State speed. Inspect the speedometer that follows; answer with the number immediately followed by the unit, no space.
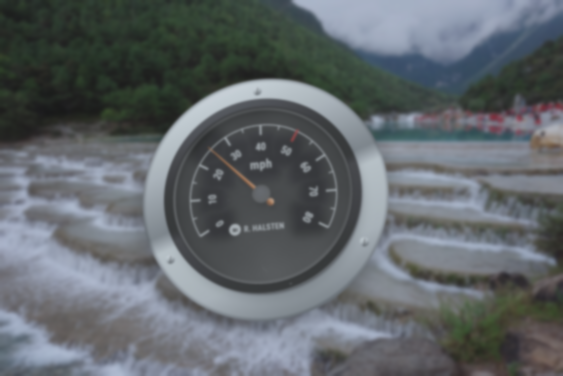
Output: 25mph
